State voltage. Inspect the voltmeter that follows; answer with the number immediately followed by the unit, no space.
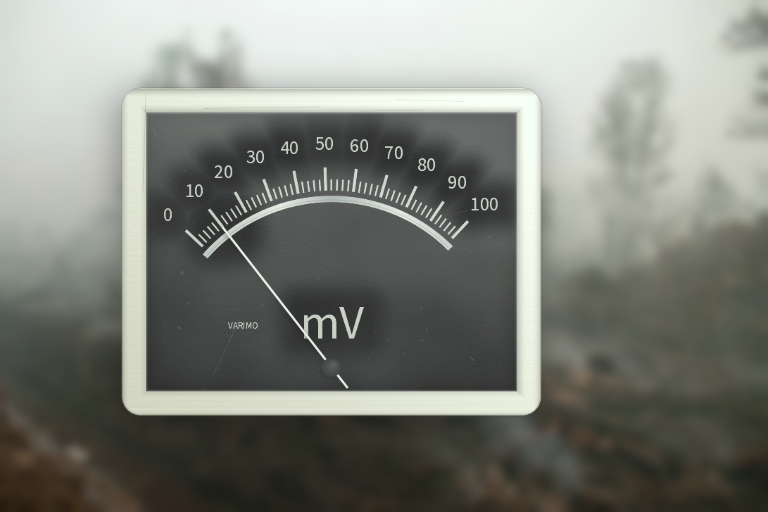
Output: 10mV
